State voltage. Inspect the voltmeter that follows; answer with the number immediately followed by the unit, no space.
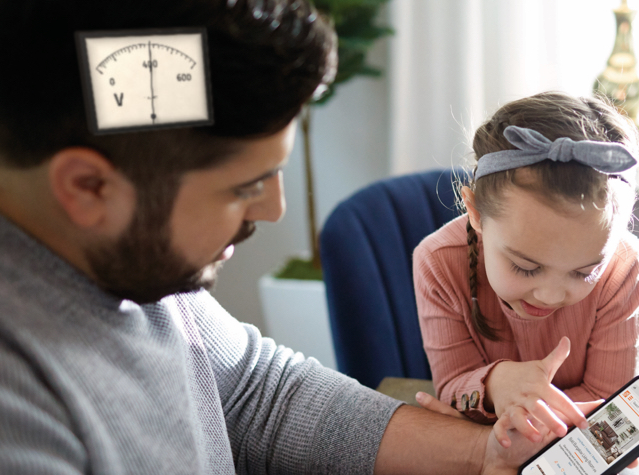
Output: 400V
